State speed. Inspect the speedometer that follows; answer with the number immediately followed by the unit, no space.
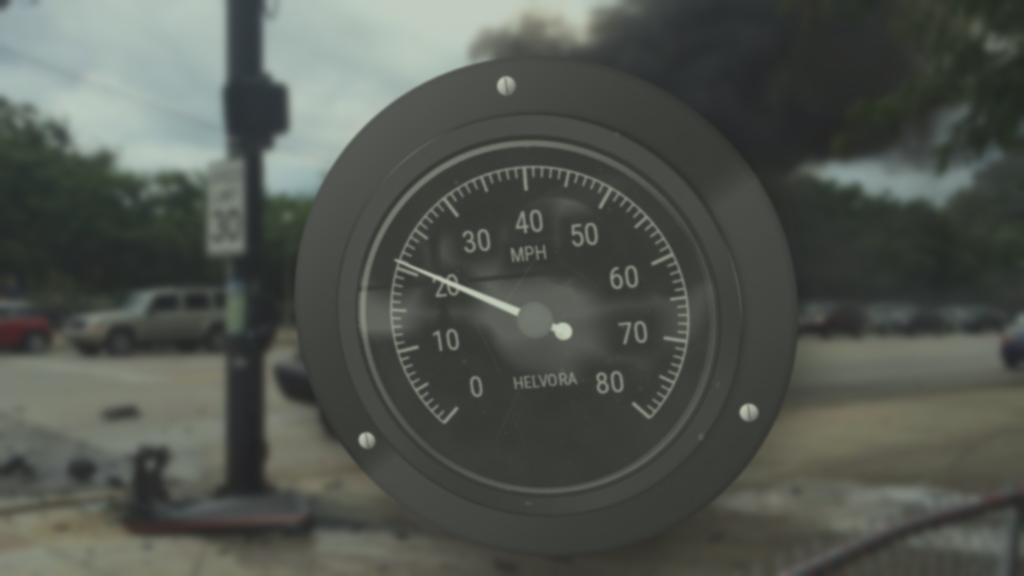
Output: 21mph
